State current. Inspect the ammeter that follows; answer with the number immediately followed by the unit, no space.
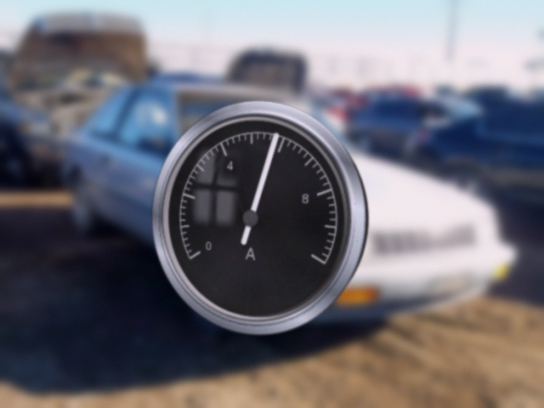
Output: 5.8A
